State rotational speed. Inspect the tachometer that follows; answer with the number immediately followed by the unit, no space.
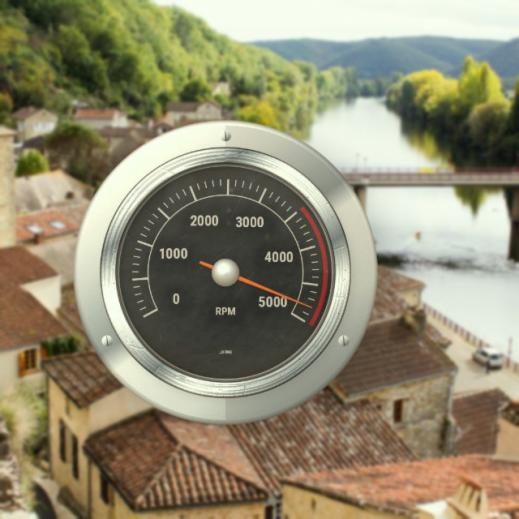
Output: 4800rpm
